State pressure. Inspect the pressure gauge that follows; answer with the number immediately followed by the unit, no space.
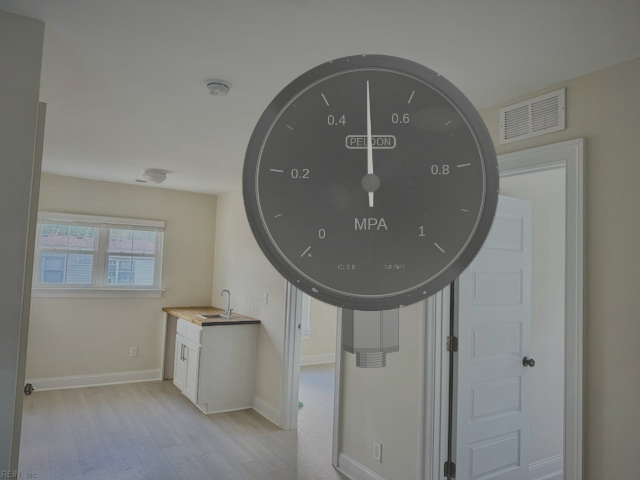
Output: 0.5MPa
